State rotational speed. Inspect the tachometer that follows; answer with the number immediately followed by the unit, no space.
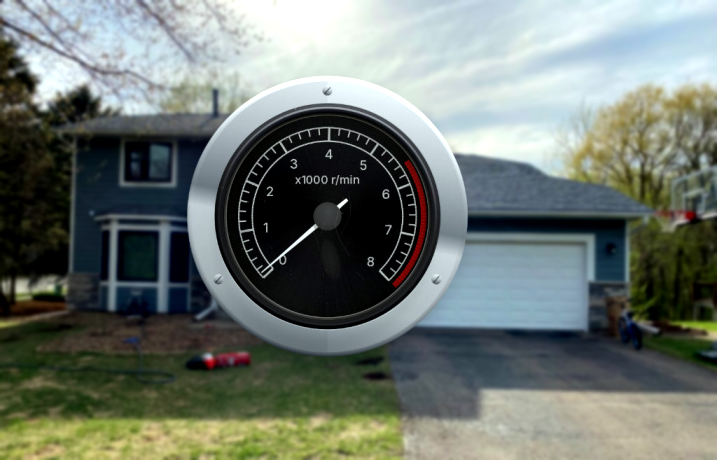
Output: 100rpm
